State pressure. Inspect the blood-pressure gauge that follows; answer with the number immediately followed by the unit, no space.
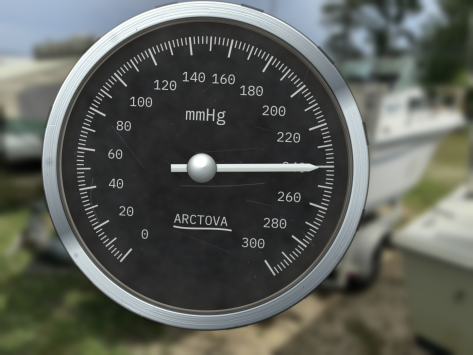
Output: 240mmHg
